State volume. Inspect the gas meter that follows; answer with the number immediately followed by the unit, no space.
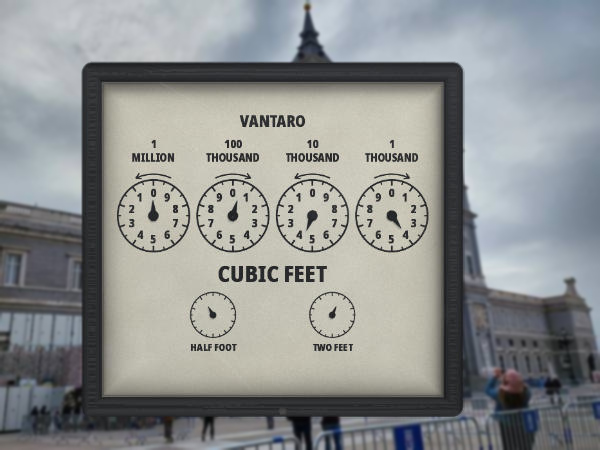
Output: 4400ft³
